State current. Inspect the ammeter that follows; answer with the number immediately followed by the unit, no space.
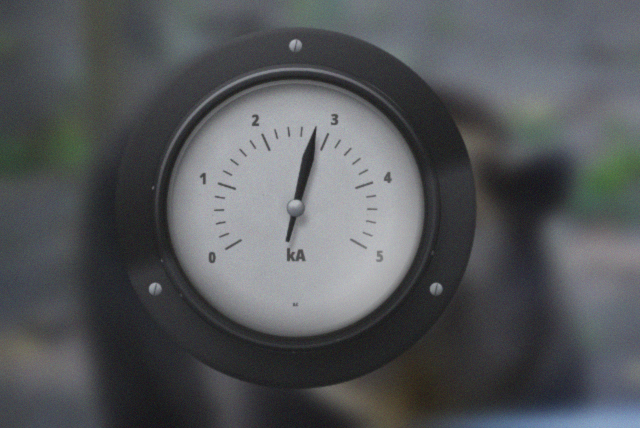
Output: 2.8kA
